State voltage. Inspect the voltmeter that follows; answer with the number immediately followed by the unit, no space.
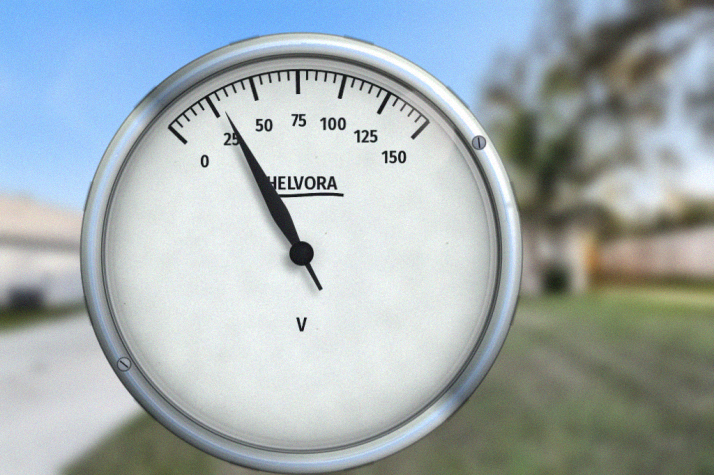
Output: 30V
